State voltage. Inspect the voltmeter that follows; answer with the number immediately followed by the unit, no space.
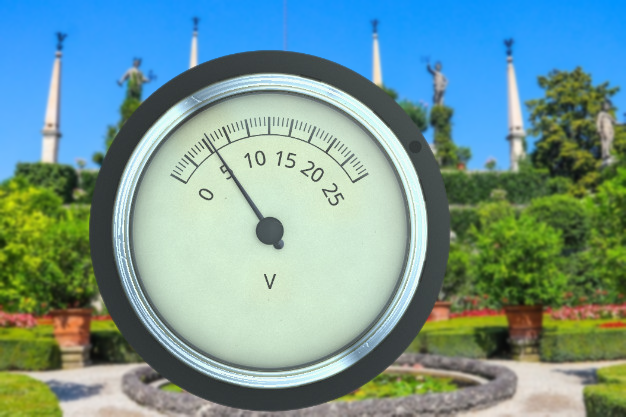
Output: 5.5V
